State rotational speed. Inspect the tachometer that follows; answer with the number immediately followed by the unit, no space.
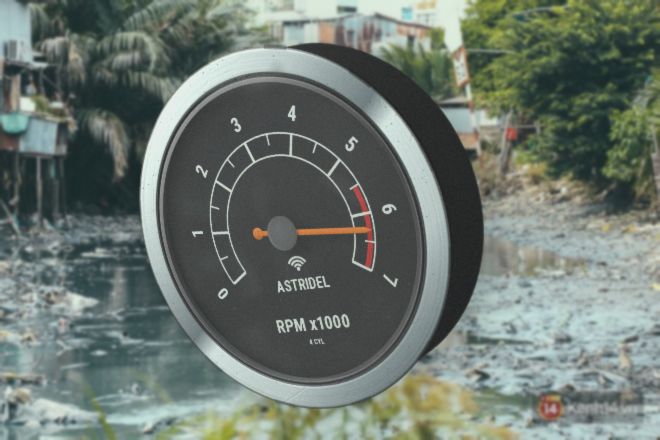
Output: 6250rpm
